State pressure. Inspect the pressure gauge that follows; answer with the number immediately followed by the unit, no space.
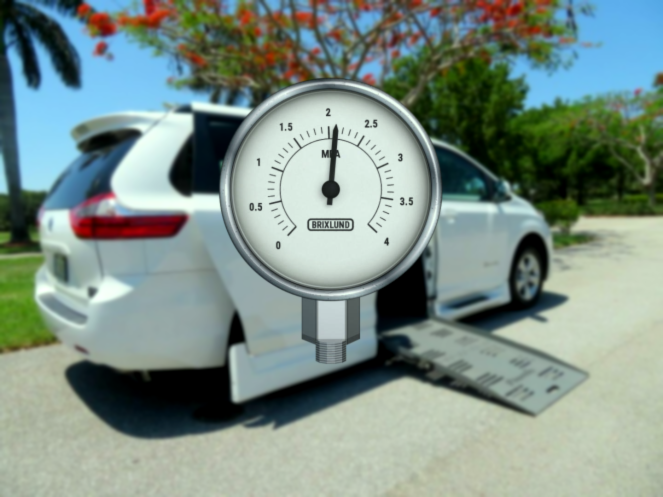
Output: 2.1MPa
